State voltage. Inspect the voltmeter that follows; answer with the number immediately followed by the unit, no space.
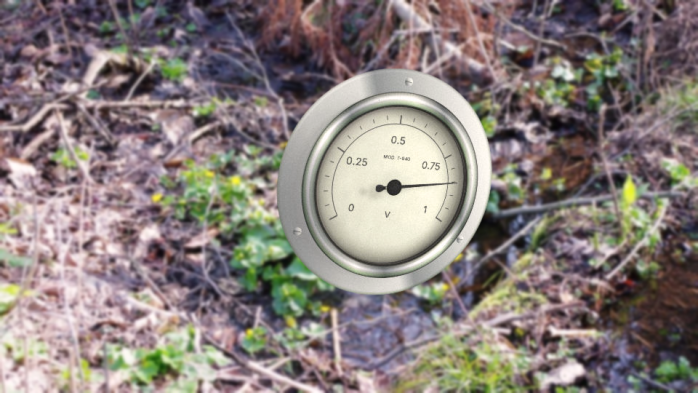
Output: 0.85V
